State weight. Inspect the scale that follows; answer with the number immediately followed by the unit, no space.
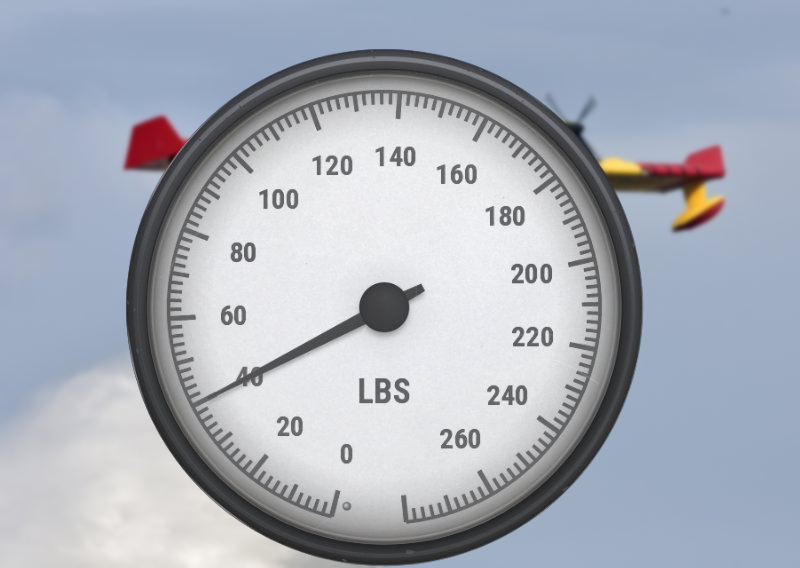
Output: 40lb
